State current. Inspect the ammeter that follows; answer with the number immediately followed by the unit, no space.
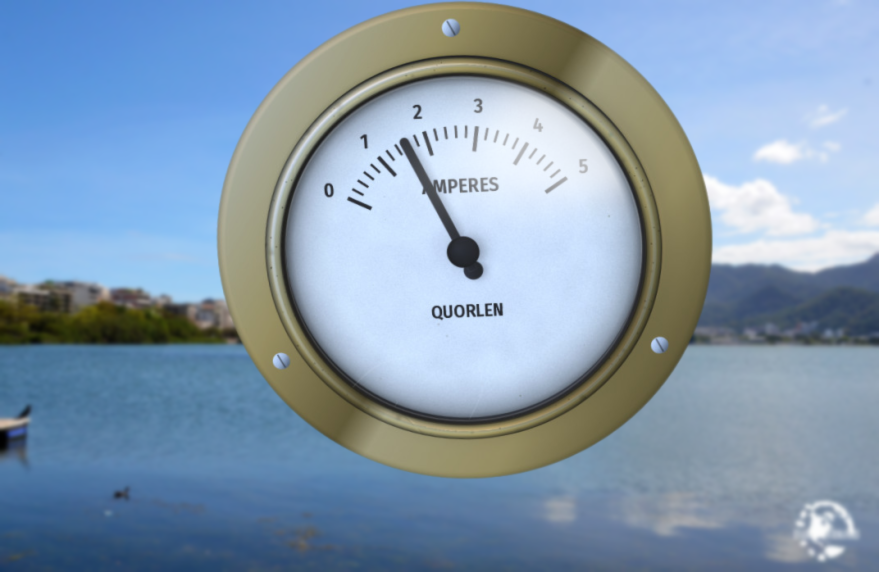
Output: 1.6A
